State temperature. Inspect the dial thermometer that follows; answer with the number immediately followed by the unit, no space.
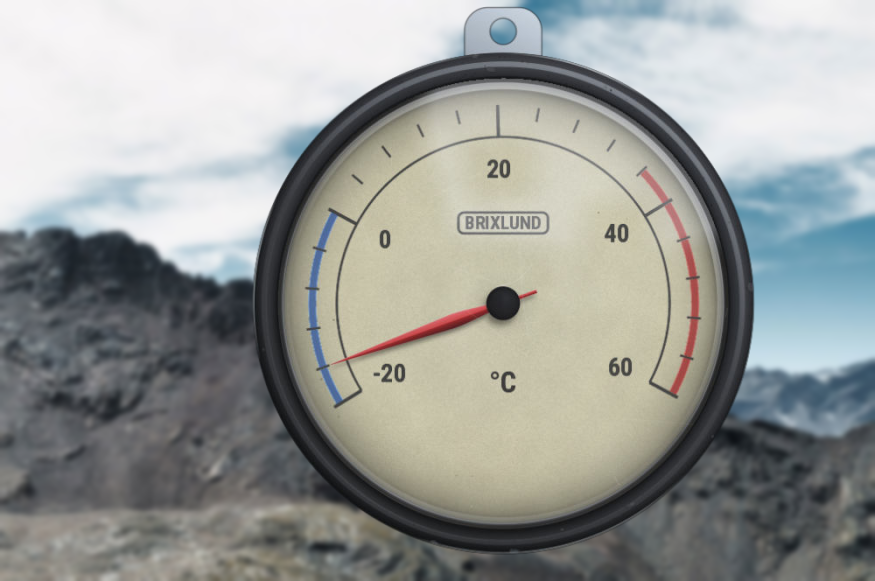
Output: -16°C
